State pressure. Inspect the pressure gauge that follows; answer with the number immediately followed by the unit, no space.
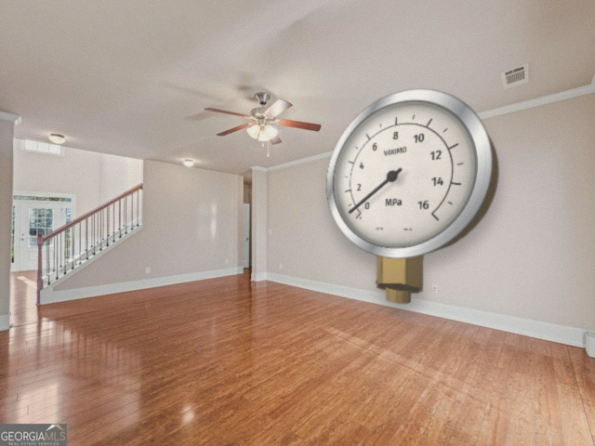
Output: 0.5MPa
